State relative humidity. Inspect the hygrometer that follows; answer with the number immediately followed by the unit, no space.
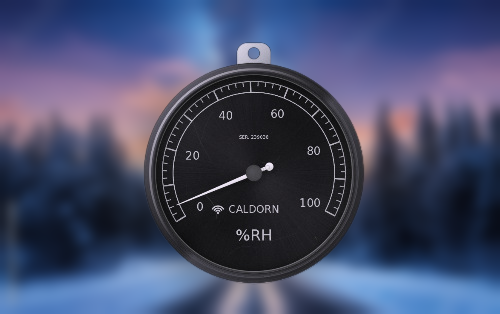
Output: 4%
